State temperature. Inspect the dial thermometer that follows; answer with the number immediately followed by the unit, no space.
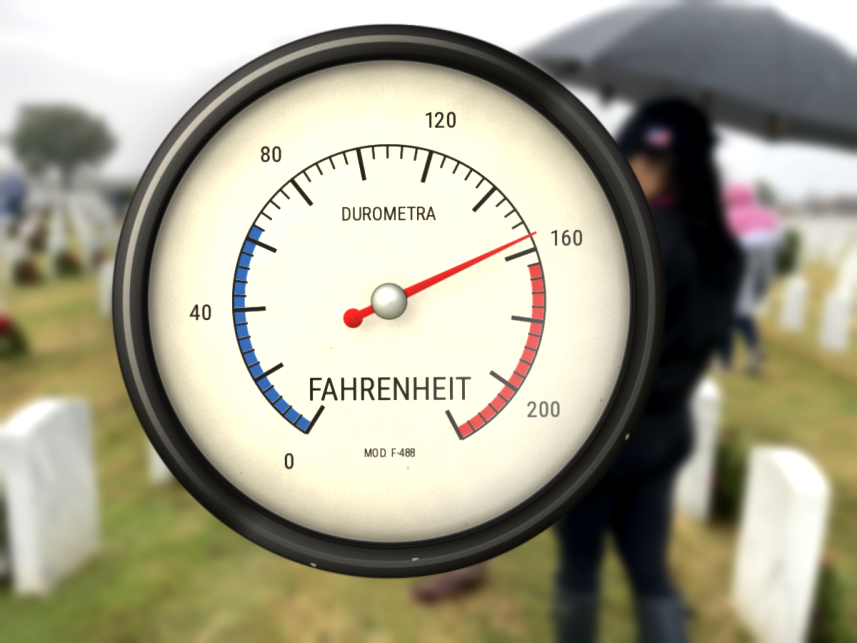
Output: 156°F
